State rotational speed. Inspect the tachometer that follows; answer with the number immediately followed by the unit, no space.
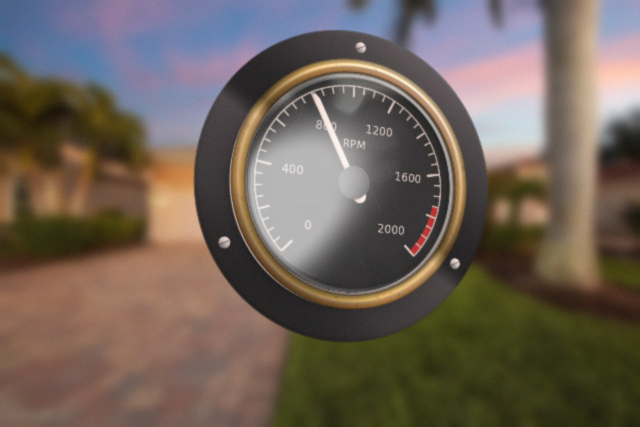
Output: 800rpm
